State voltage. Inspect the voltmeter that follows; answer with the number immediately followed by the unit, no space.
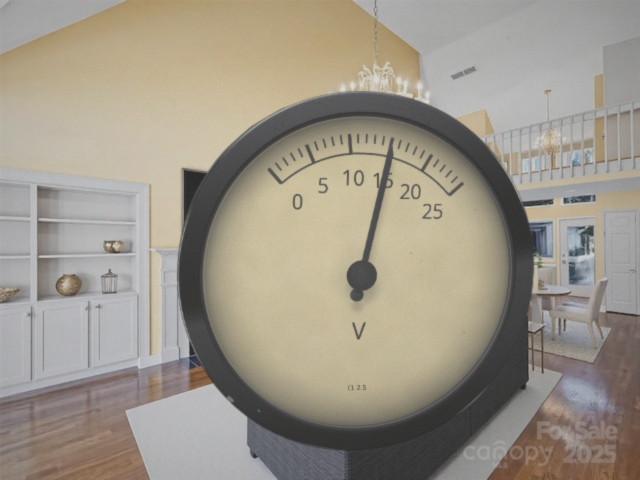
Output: 15V
